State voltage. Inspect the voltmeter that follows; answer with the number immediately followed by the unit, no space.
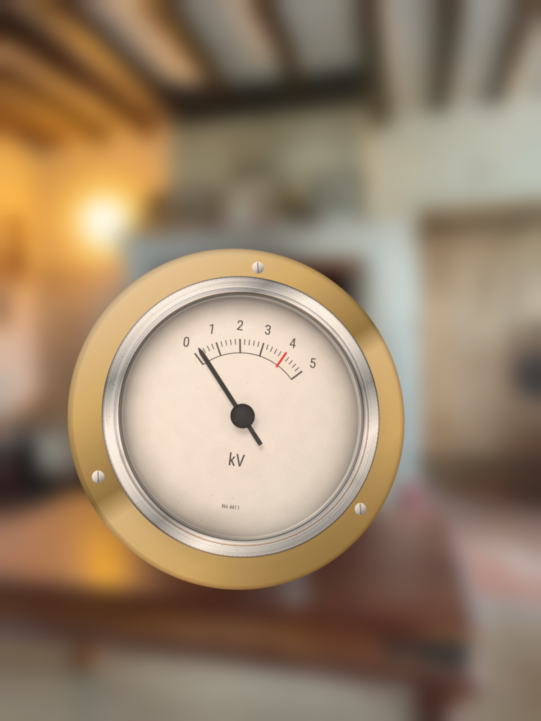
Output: 0.2kV
